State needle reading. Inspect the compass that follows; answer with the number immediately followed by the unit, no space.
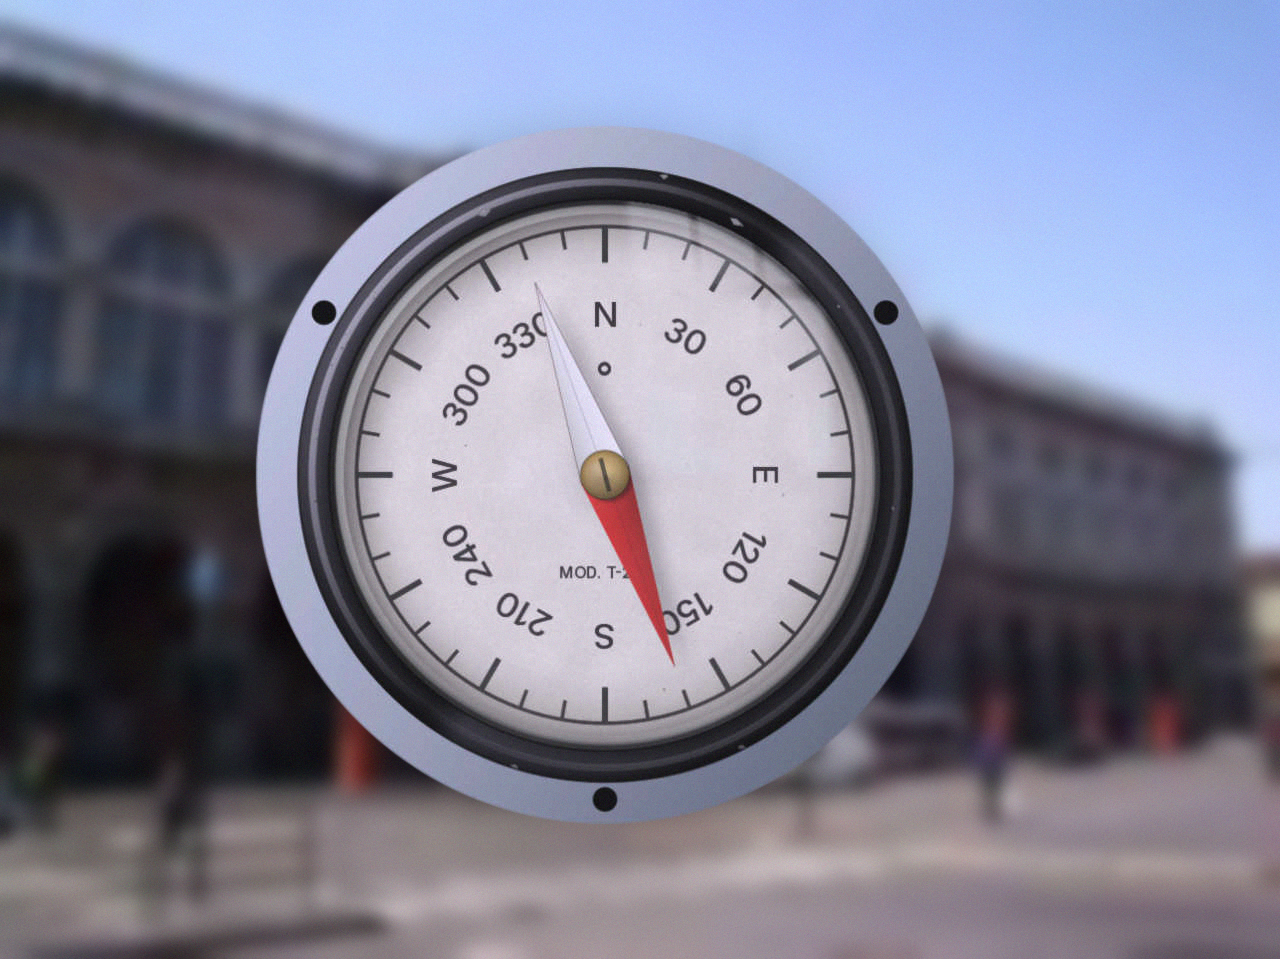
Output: 160°
